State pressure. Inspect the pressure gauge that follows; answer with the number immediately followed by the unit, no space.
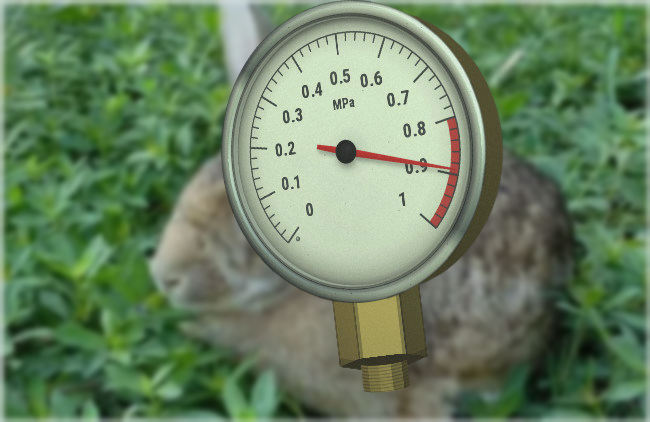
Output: 0.89MPa
